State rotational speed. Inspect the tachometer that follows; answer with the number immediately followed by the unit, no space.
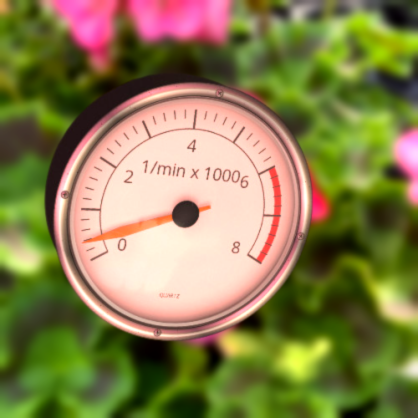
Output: 400rpm
